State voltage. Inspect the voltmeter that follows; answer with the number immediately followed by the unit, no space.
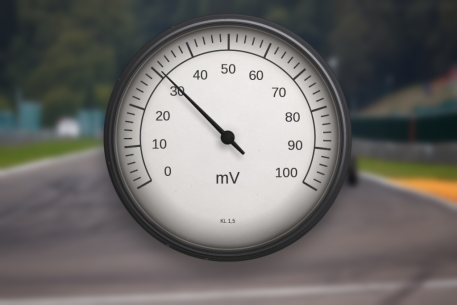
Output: 31mV
